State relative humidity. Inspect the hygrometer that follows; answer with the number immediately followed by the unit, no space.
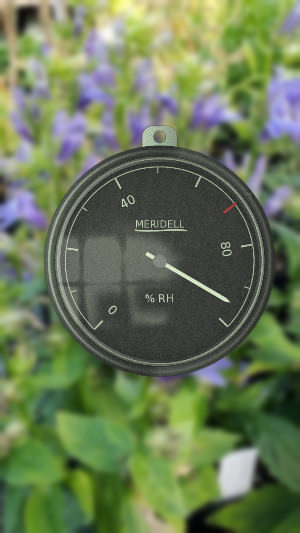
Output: 95%
